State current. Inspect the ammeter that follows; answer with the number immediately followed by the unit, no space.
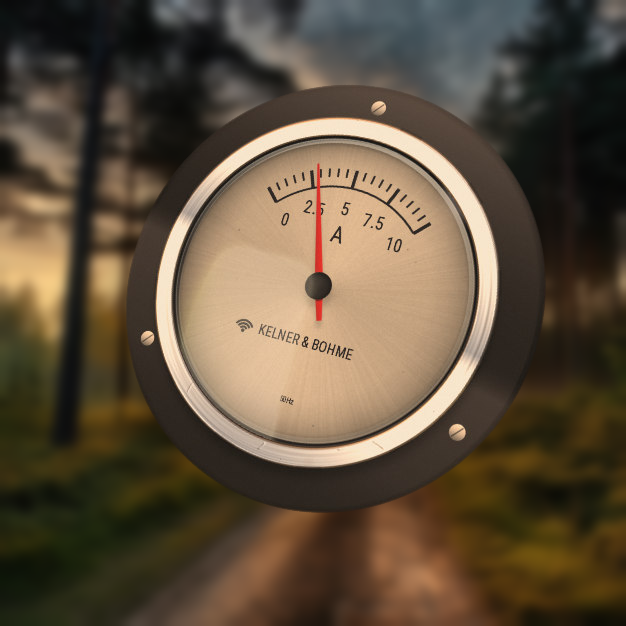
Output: 3A
